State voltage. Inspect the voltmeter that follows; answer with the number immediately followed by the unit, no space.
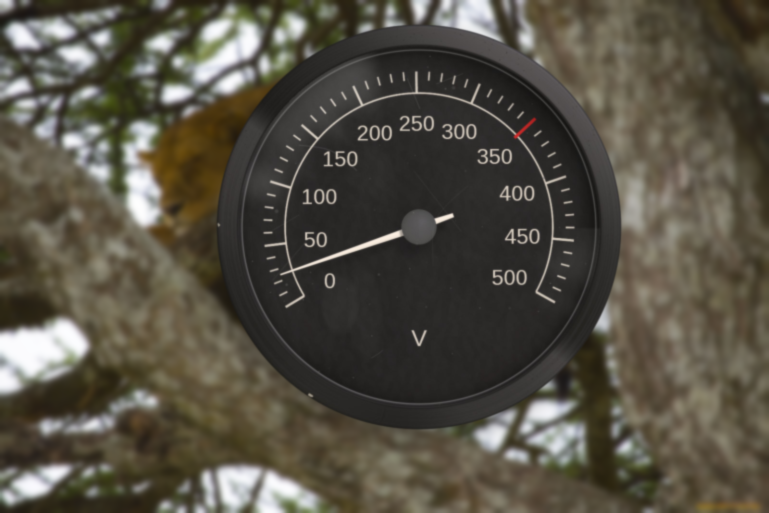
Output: 25V
